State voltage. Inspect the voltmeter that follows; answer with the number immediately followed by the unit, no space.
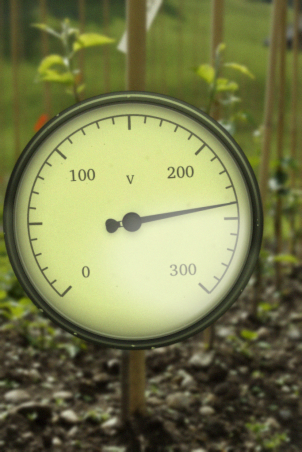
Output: 240V
